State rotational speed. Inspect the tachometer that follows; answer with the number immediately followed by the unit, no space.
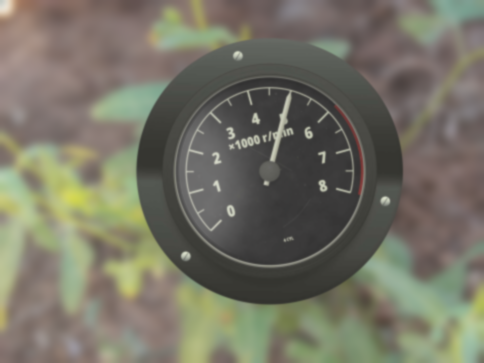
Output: 5000rpm
